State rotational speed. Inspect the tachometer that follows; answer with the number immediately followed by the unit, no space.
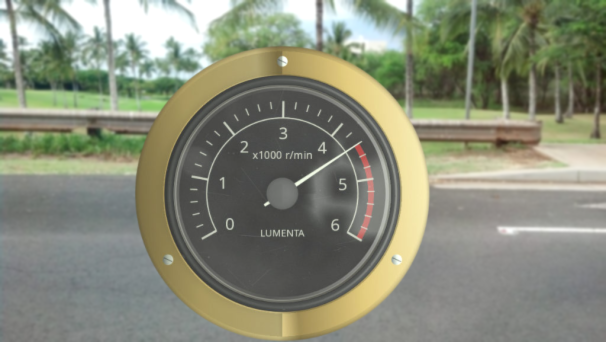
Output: 4400rpm
